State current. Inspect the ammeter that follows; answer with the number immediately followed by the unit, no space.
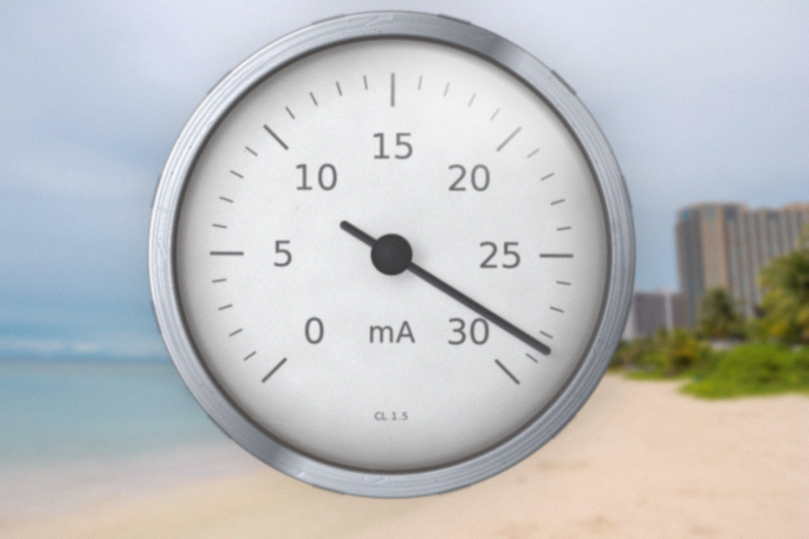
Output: 28.5mA
